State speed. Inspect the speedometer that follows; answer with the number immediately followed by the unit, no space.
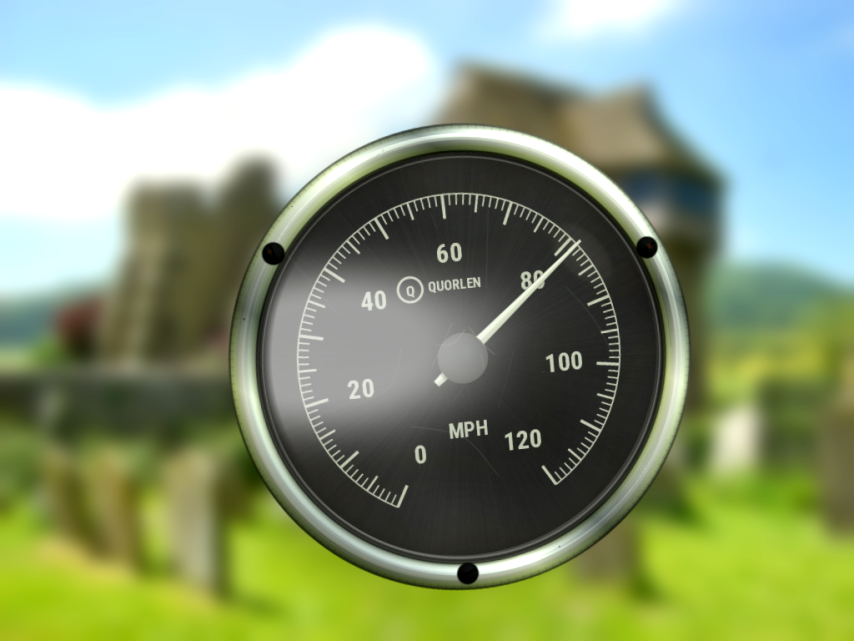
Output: 81mph
